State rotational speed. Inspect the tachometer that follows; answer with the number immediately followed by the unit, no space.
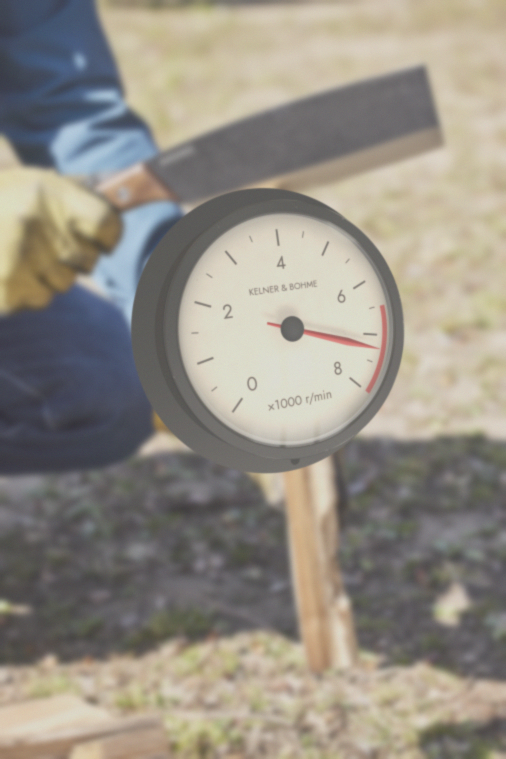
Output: 7250rpm
